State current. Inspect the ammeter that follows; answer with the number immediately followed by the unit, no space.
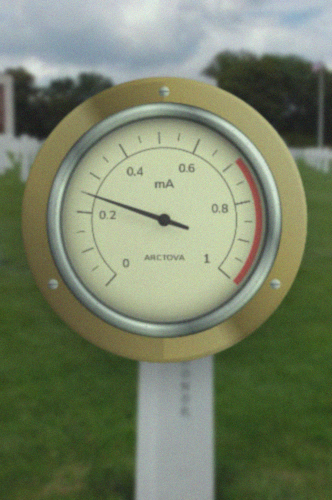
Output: 0.25mA
